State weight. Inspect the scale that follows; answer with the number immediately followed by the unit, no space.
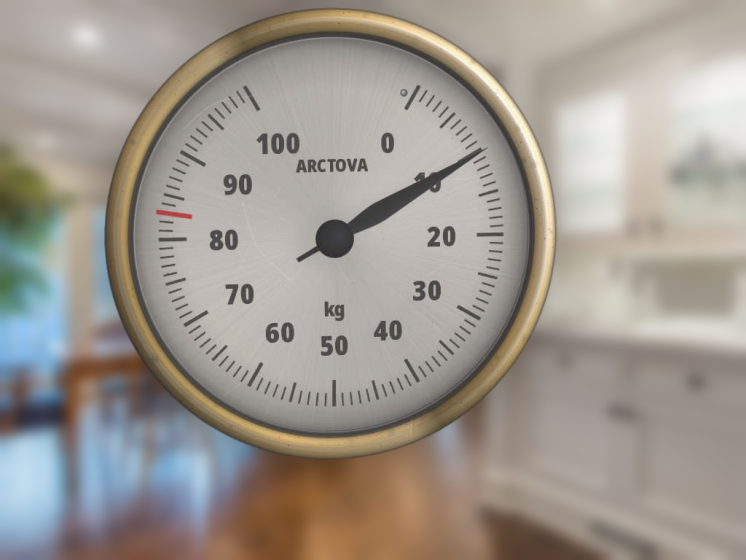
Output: 10kg
